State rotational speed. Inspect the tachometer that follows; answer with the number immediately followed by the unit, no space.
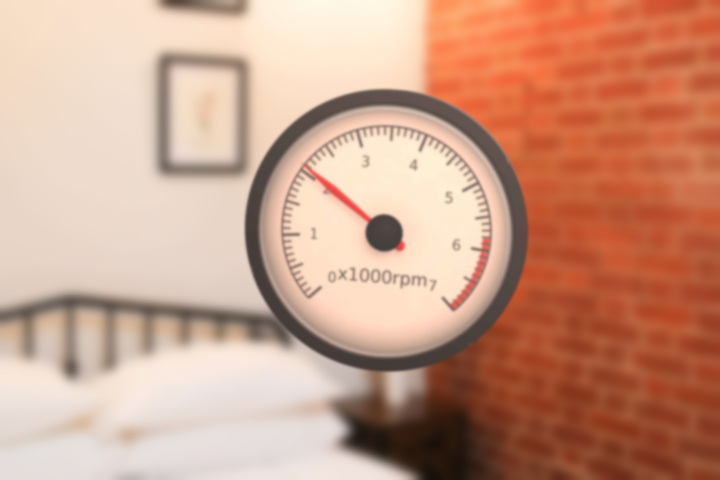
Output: 2100rpm
